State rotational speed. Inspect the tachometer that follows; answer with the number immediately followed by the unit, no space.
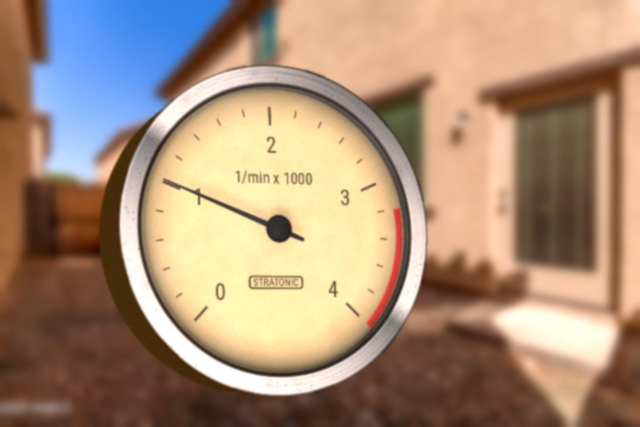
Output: 1000rpm
